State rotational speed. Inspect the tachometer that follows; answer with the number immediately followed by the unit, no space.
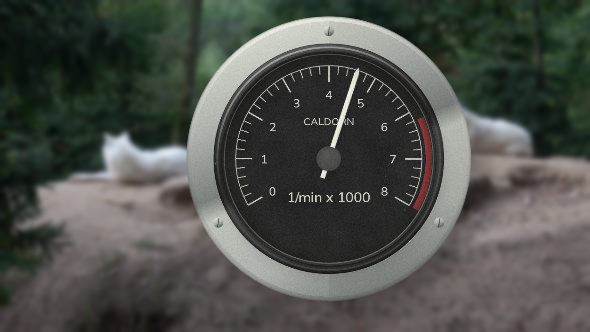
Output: 4600rpm
